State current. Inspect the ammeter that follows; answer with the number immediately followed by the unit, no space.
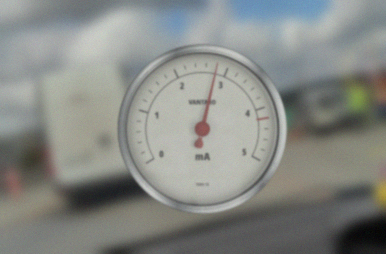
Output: 2.8mA
